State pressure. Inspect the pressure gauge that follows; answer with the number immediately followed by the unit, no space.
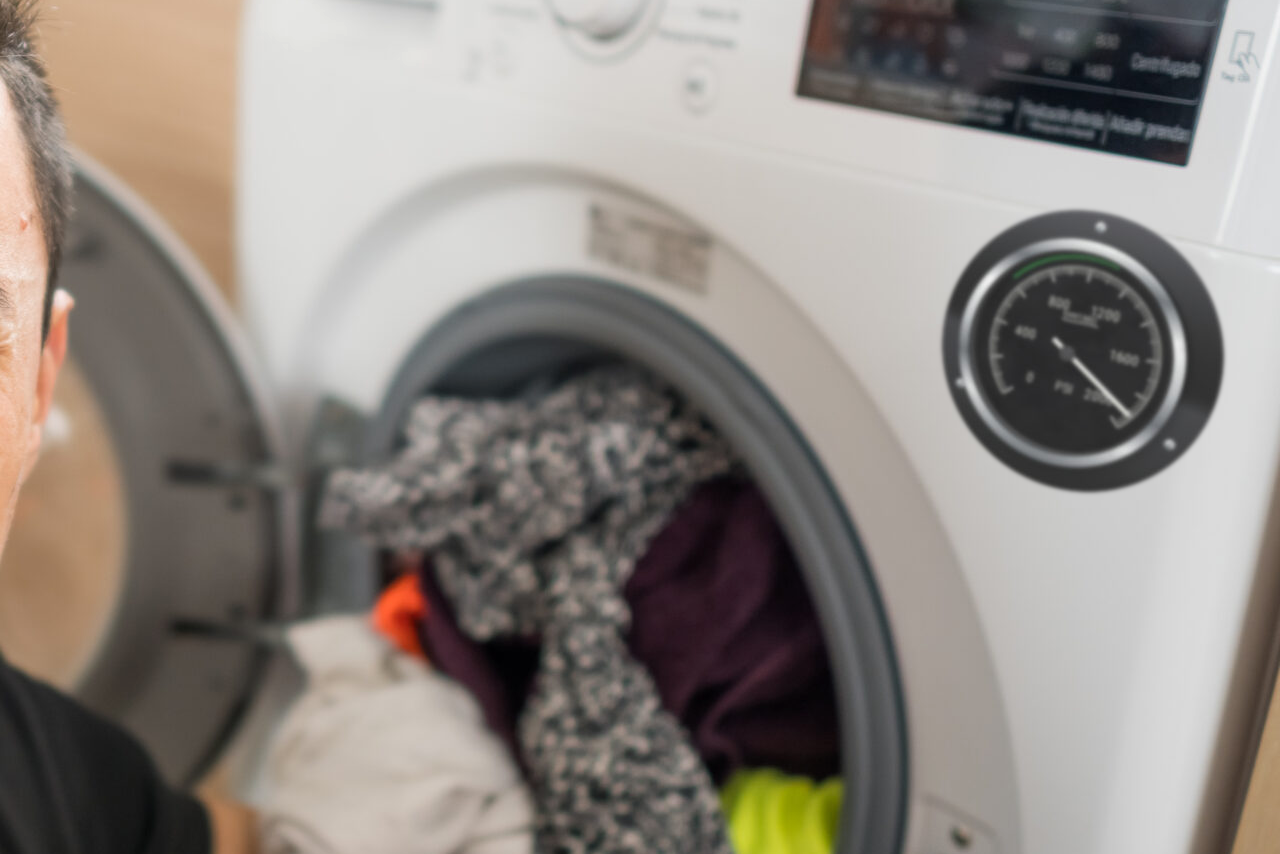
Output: 1900psi
